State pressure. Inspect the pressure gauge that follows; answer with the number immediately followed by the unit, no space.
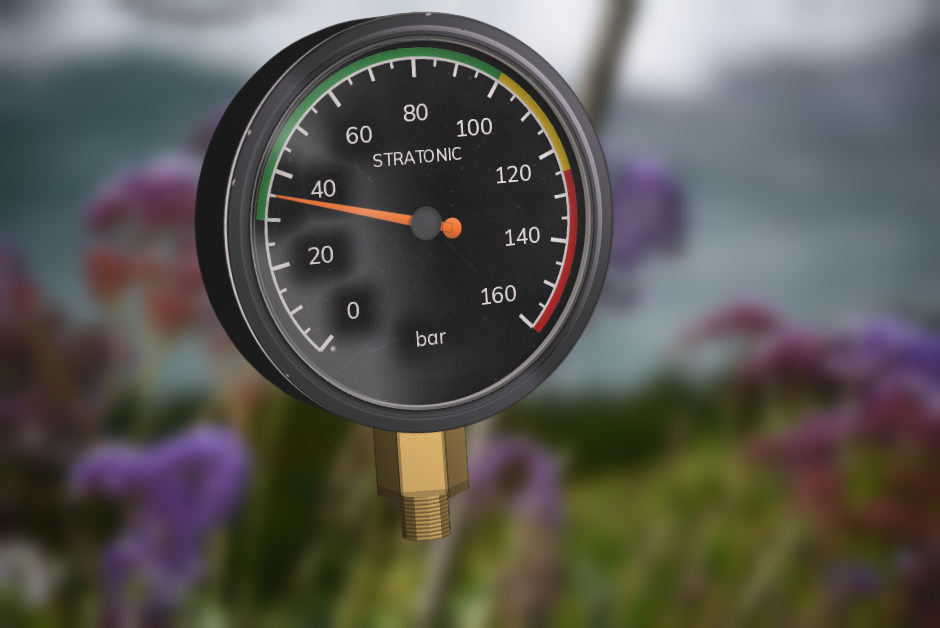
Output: 35bar
